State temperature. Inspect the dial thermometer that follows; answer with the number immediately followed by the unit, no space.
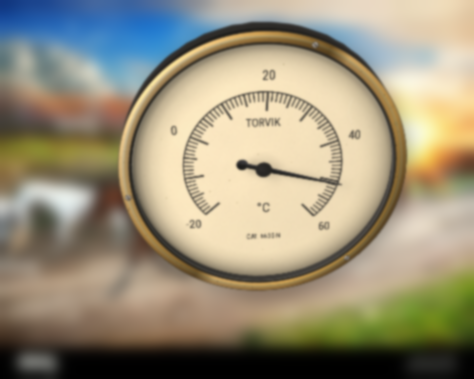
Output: 50°C
